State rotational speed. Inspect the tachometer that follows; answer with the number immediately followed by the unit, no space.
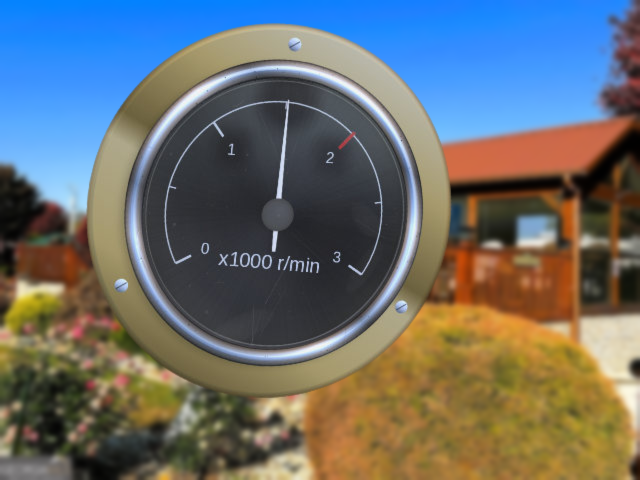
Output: 1500rpm
